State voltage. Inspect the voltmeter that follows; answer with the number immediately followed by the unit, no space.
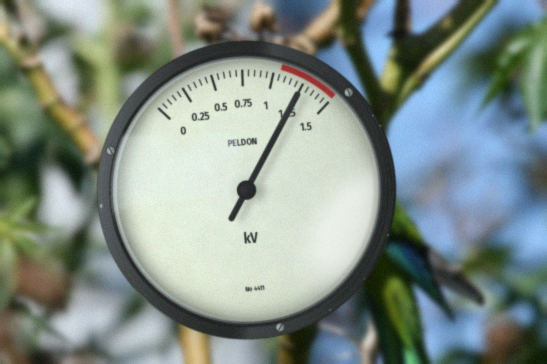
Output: 1.25kV
